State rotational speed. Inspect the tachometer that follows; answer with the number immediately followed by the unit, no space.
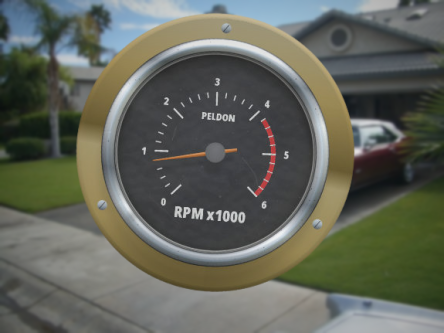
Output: 800rpm
